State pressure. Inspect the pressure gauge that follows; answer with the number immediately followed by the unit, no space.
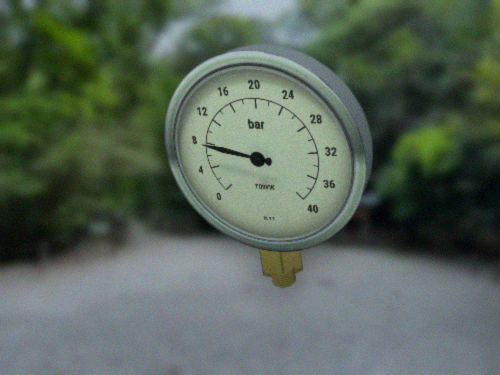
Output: 8bar
